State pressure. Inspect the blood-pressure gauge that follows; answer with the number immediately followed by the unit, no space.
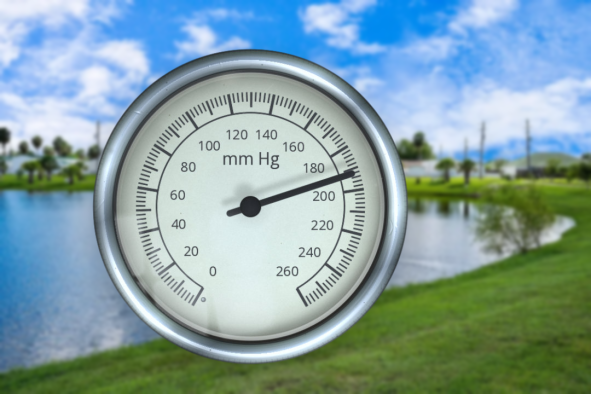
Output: 192mmHg
